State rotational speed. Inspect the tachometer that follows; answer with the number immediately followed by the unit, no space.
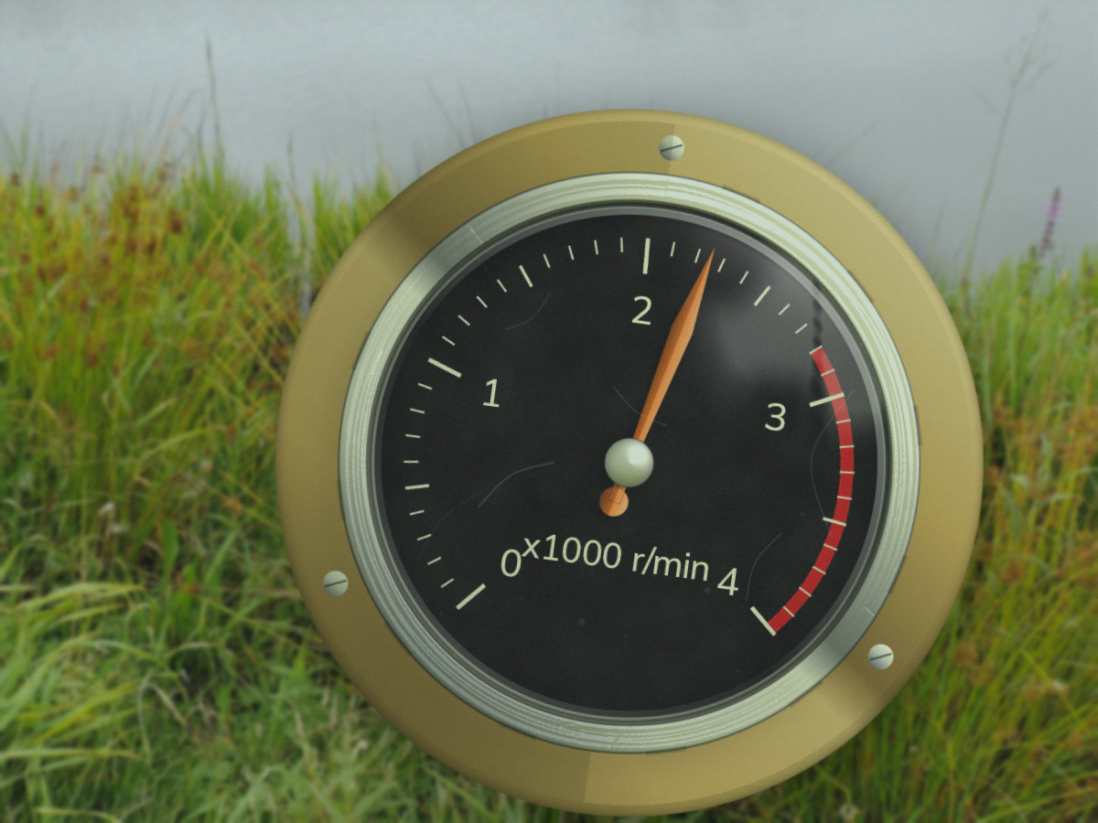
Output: 2250rpm
